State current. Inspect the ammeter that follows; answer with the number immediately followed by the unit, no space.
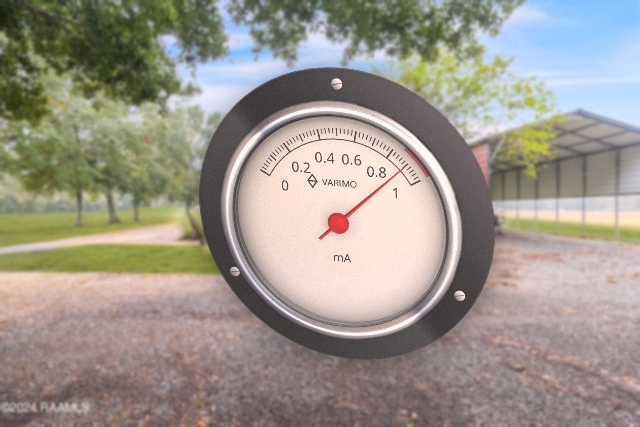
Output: 0.9mA
